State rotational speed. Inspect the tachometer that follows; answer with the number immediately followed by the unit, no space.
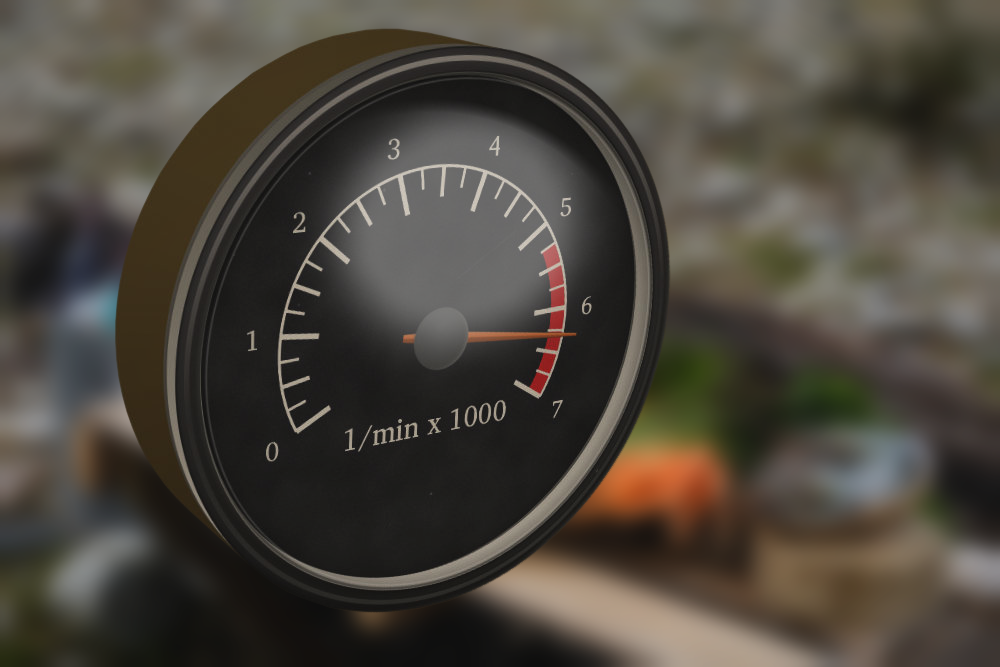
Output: 6250rpm
